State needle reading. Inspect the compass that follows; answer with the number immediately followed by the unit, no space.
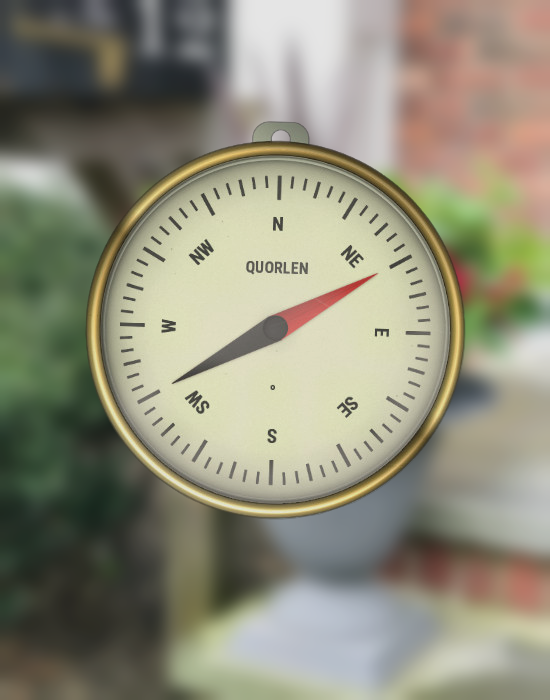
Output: 60°
